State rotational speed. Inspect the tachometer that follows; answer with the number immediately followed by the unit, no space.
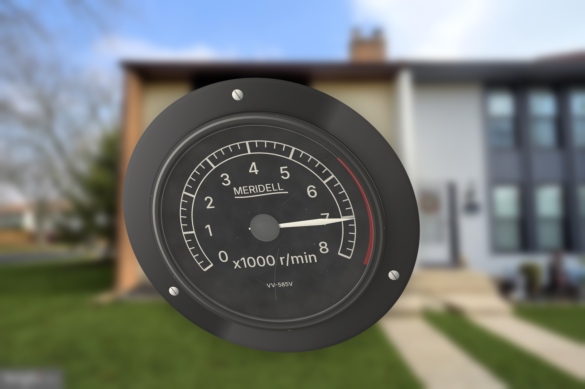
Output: 7000rpm
